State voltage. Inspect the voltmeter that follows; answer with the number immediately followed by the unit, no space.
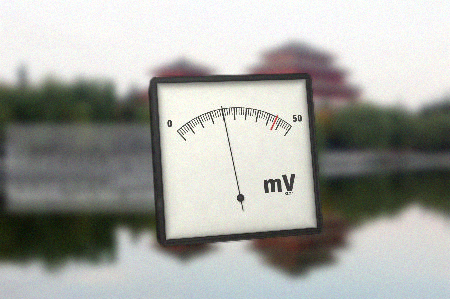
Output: 20mV
